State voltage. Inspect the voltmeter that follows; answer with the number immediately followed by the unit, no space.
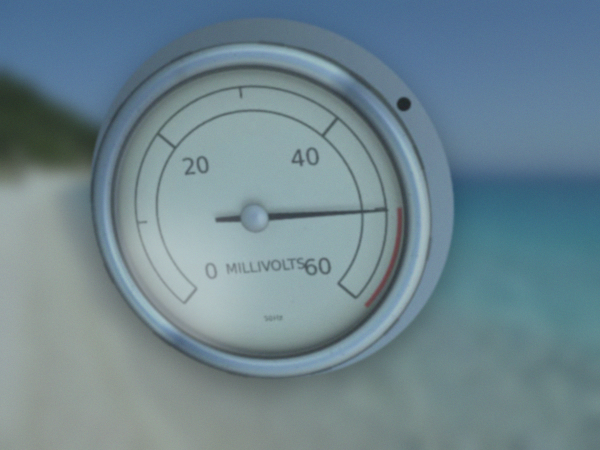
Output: 50mV
